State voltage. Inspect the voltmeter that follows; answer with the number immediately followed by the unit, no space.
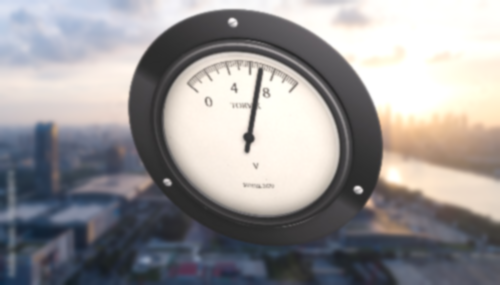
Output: 7V
